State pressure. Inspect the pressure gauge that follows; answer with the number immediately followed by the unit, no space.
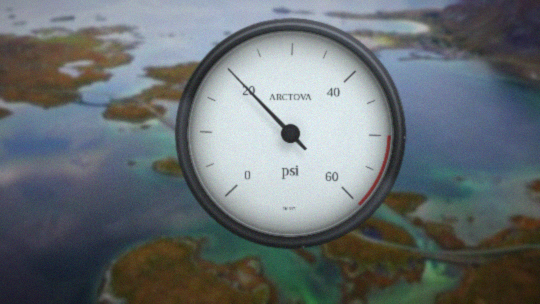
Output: 20psi
